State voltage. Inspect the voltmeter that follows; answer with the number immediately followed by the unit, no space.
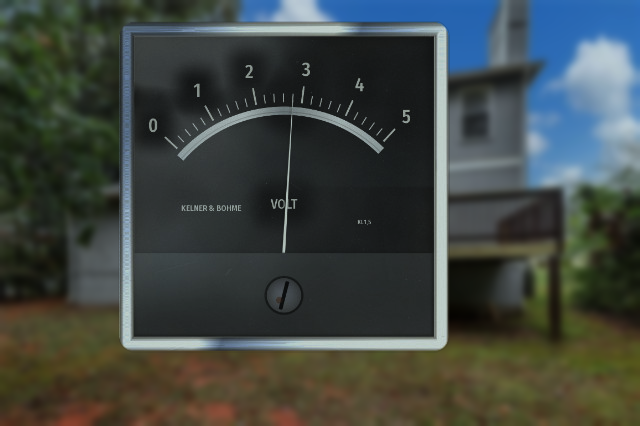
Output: 2.8V
